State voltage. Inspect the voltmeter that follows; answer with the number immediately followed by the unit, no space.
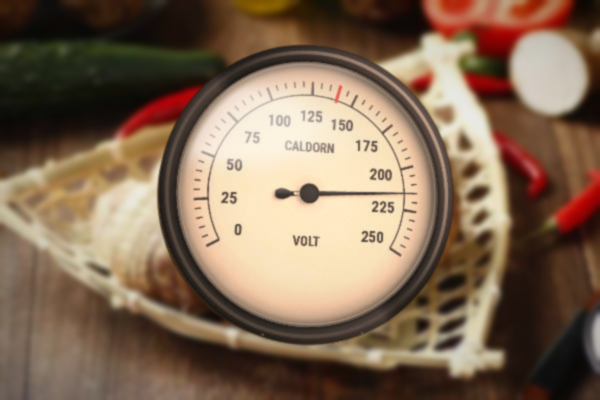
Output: 215V
